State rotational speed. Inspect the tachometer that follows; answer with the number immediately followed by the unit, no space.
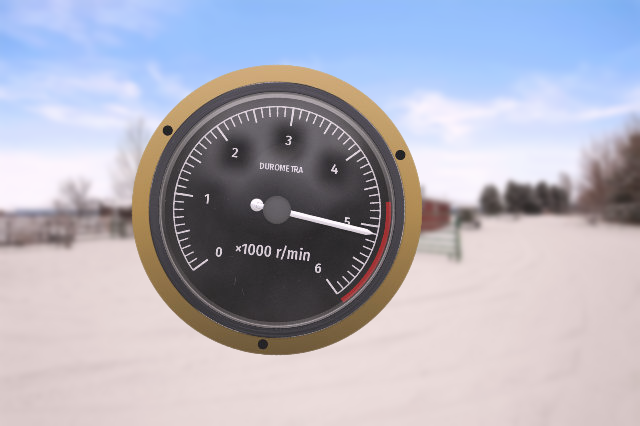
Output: 5100rpm
